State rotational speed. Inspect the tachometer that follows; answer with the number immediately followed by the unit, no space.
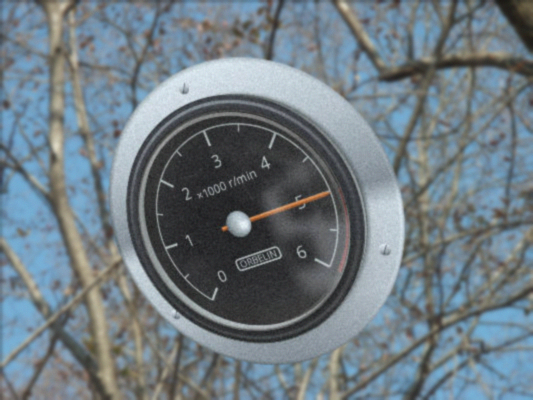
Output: 5000rpm
